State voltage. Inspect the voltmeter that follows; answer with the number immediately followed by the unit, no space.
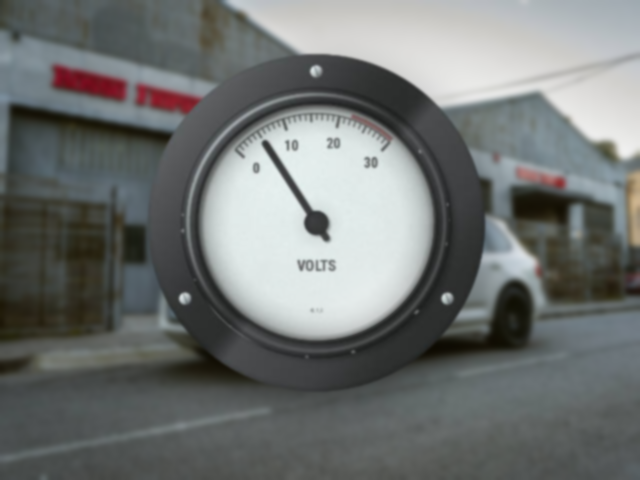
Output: 5V
